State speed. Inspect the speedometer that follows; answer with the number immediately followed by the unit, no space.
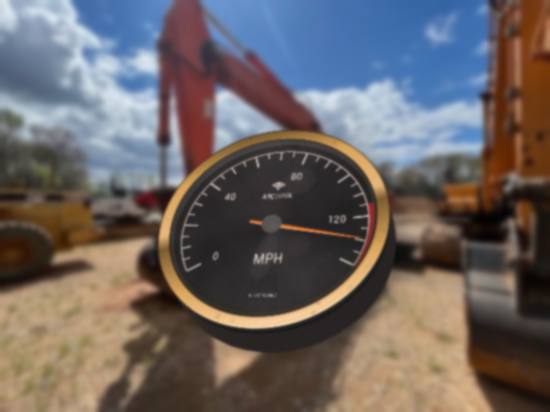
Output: 130mph
